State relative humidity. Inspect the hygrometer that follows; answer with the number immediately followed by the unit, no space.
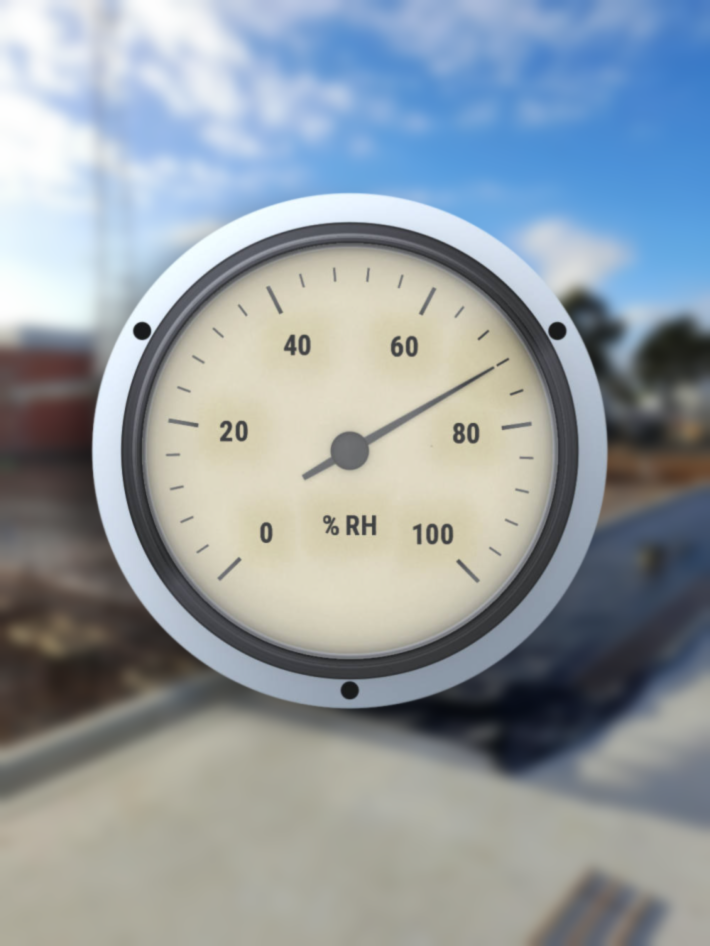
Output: 72%
